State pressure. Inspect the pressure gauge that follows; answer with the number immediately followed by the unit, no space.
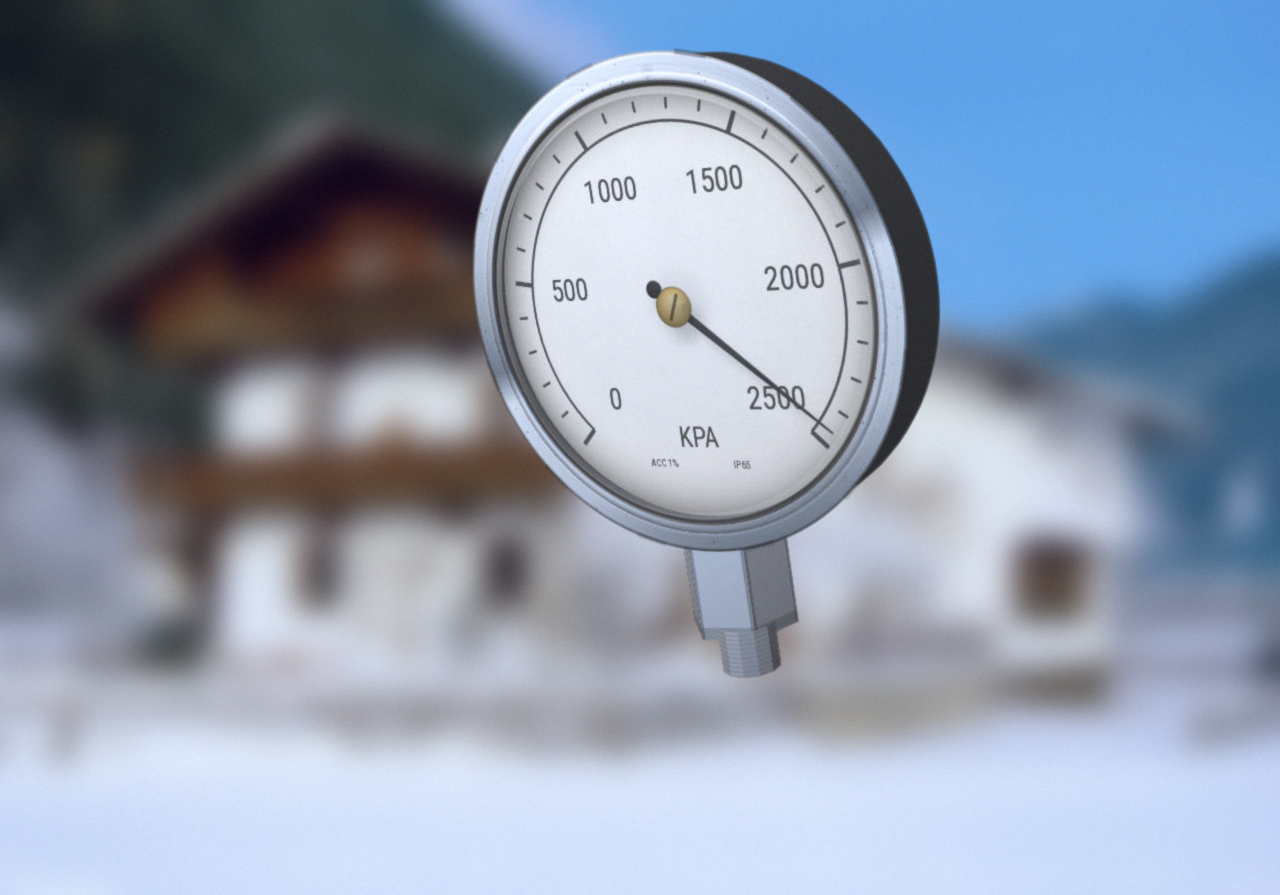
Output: 2450kPa
